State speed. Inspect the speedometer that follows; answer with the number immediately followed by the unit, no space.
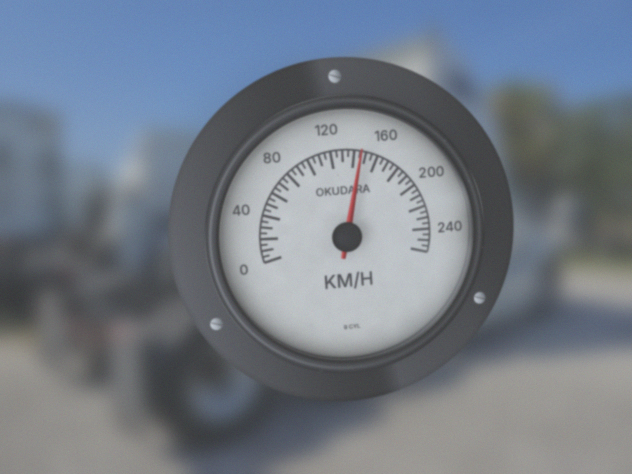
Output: 145km/h
